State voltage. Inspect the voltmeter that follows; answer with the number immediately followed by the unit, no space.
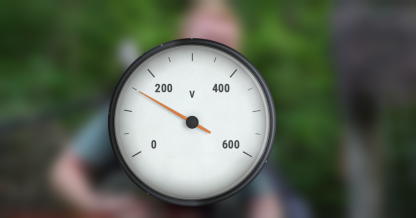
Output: 150V
